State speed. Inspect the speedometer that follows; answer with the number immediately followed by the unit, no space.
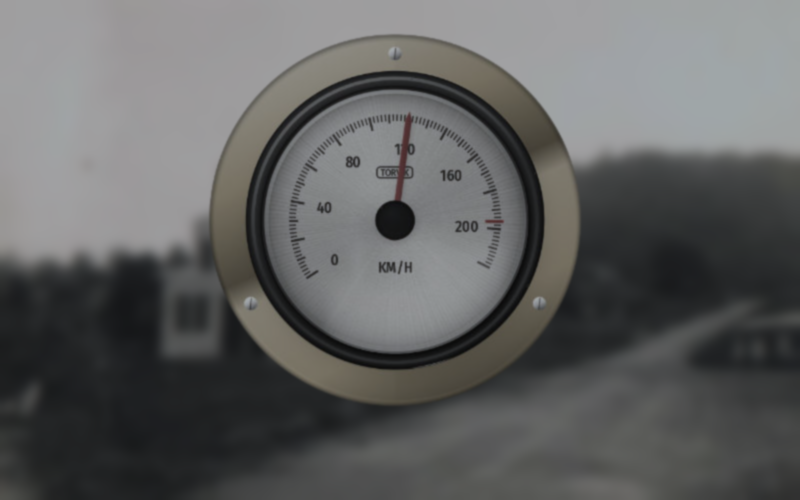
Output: 120km/h
